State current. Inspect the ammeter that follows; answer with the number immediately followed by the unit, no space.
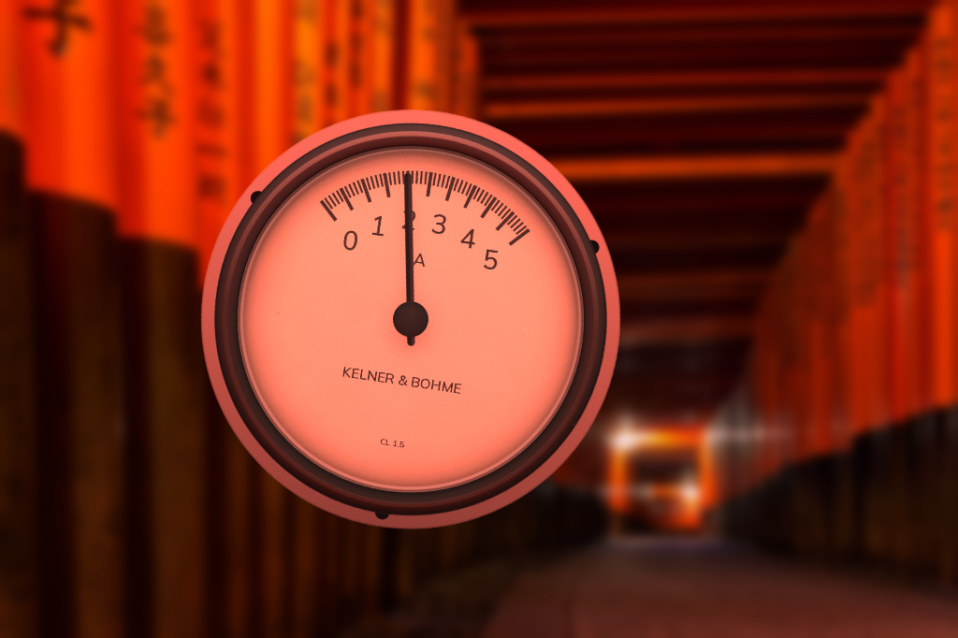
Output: 2A
